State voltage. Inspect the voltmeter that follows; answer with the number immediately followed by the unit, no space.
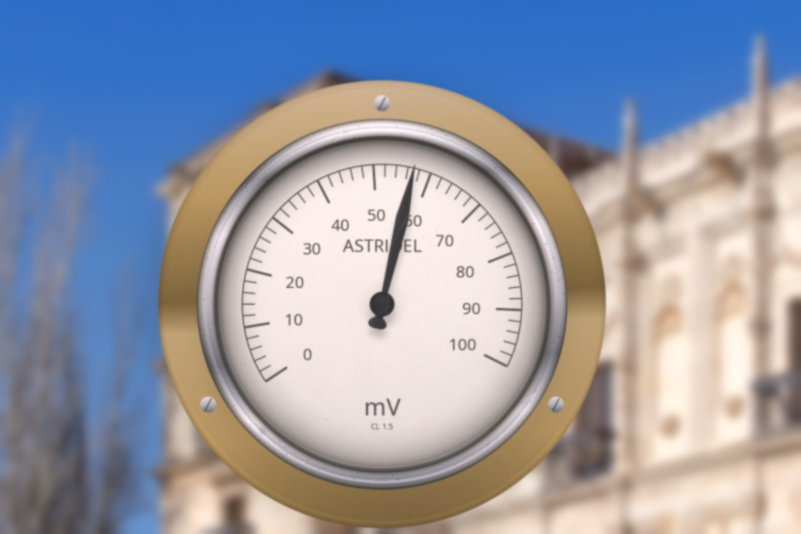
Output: 57mV
